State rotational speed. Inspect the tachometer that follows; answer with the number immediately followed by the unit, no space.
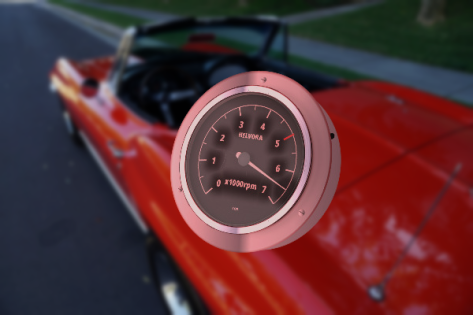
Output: 6500rpm
